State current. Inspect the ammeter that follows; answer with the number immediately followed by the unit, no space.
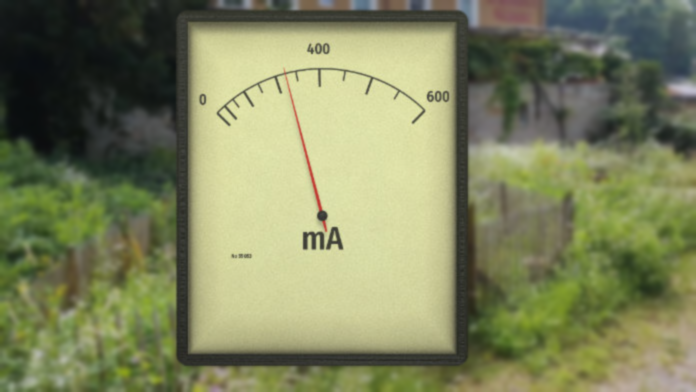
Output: 325mA
